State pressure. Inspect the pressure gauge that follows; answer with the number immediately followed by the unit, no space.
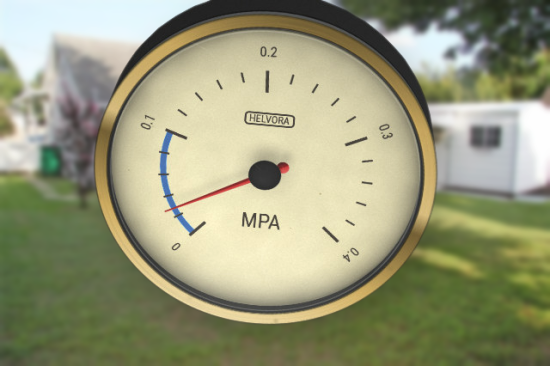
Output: 0.03MPa
